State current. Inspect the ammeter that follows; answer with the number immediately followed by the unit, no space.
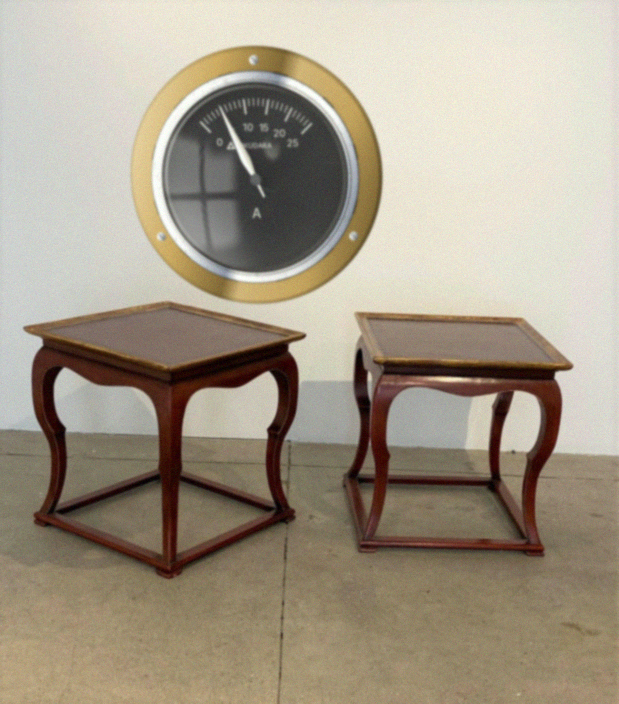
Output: 5A
